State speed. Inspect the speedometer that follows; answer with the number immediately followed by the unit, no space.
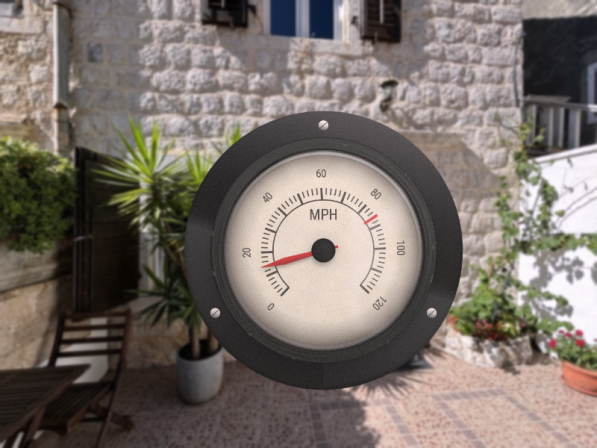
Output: 14mph
